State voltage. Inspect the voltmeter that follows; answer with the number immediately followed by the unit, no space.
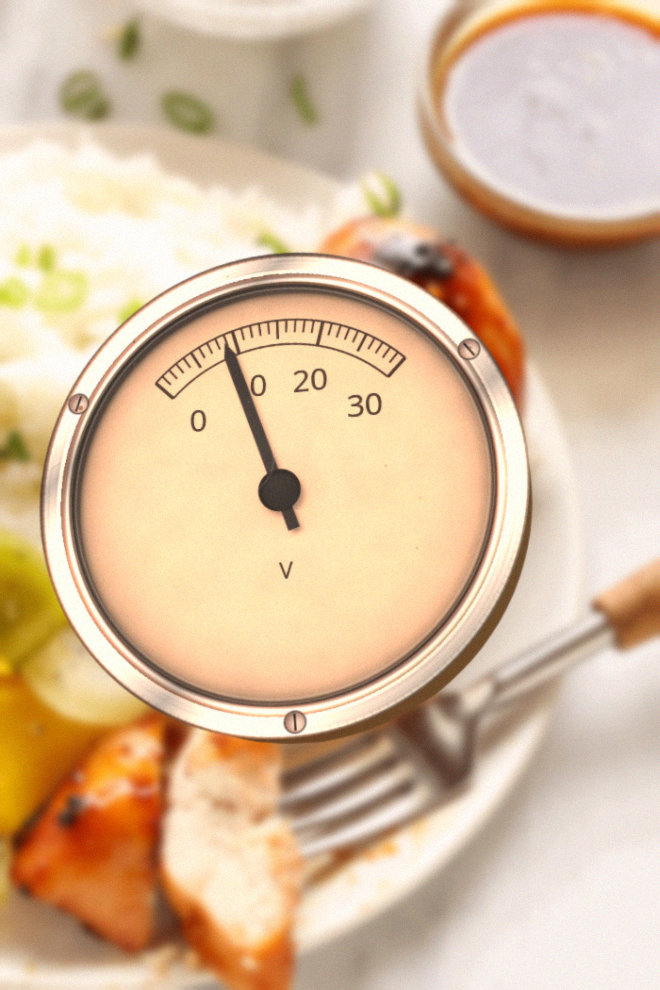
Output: 9V
